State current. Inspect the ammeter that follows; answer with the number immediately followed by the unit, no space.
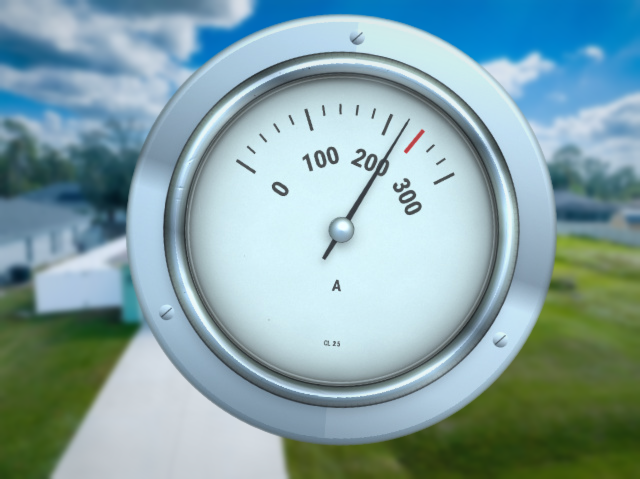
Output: 220A
